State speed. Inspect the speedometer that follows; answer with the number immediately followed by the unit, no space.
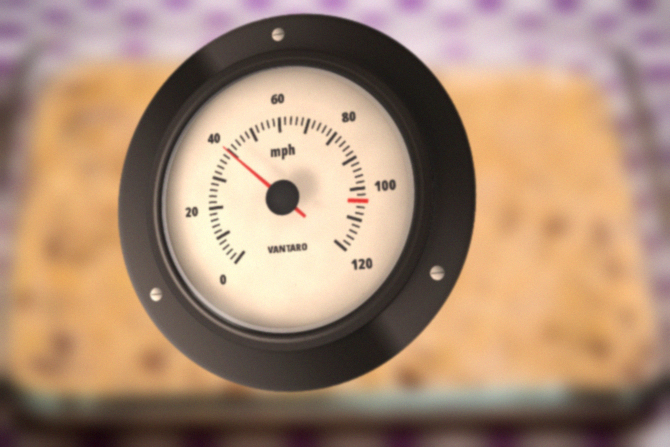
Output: 40mph
